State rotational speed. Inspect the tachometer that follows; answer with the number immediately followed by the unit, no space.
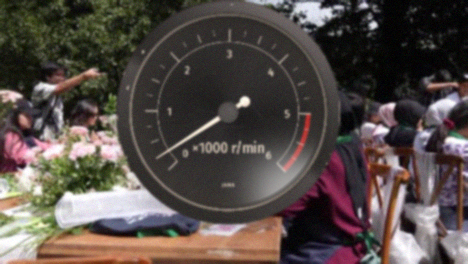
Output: 250rpm
